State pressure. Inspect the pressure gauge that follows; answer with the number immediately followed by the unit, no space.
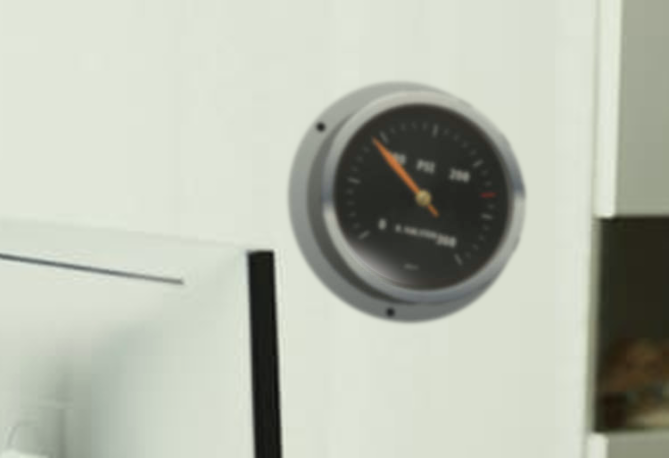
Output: 90psi
